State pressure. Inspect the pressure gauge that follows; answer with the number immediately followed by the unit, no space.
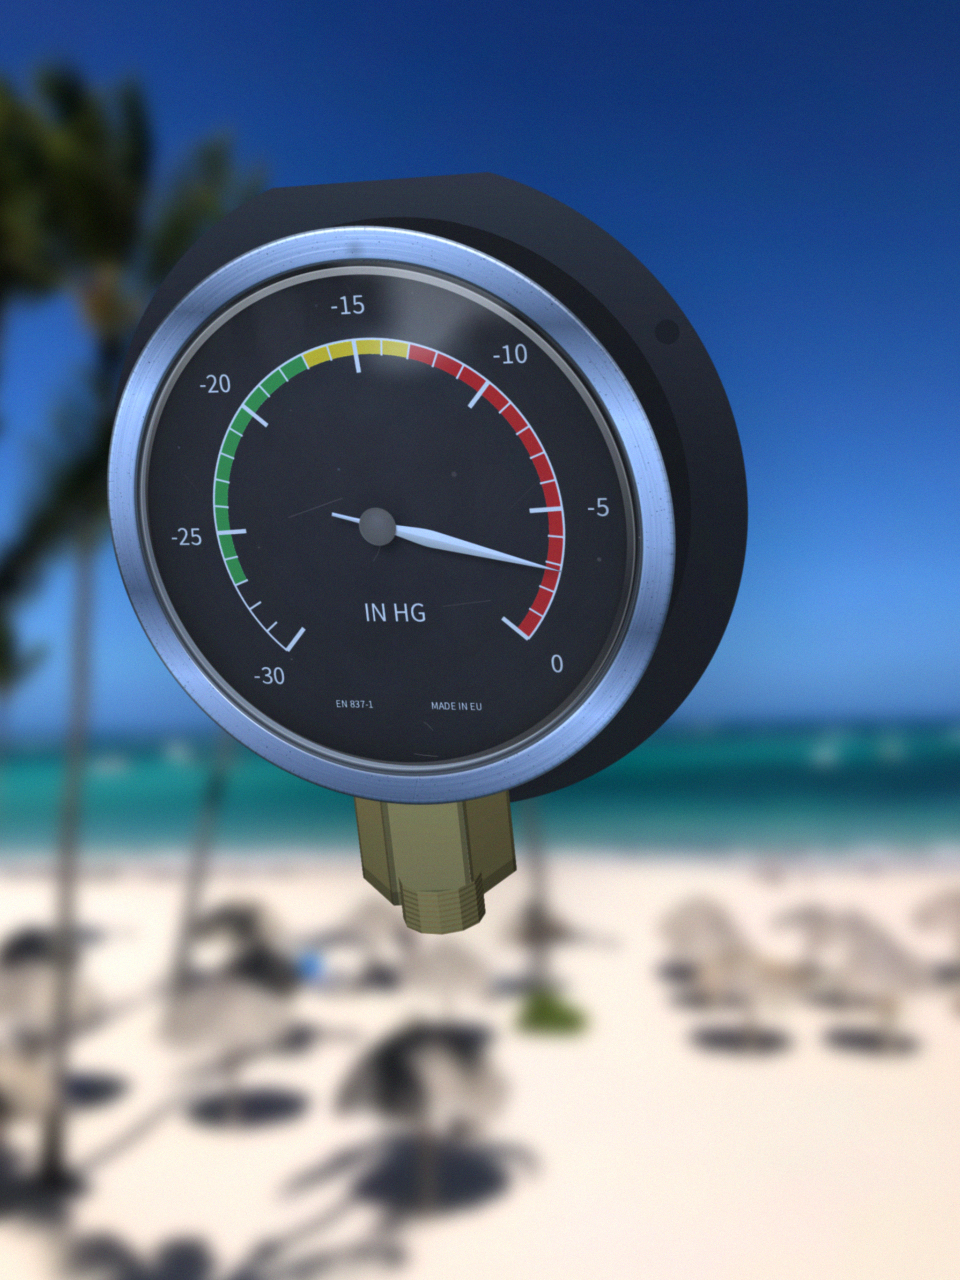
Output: -3inHg
